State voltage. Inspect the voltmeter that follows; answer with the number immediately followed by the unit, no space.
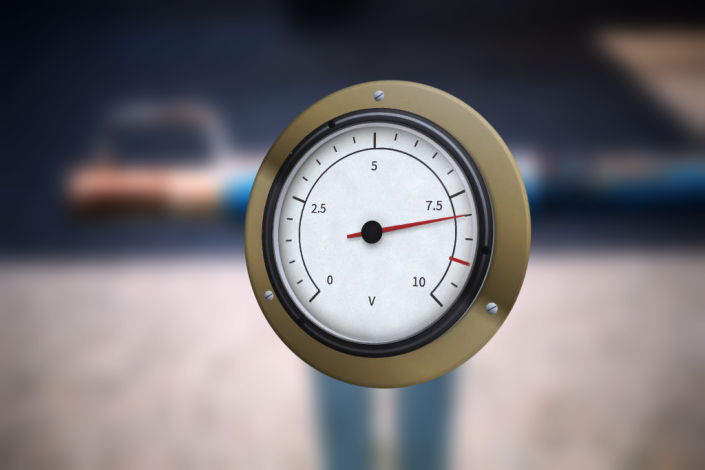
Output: 8V
